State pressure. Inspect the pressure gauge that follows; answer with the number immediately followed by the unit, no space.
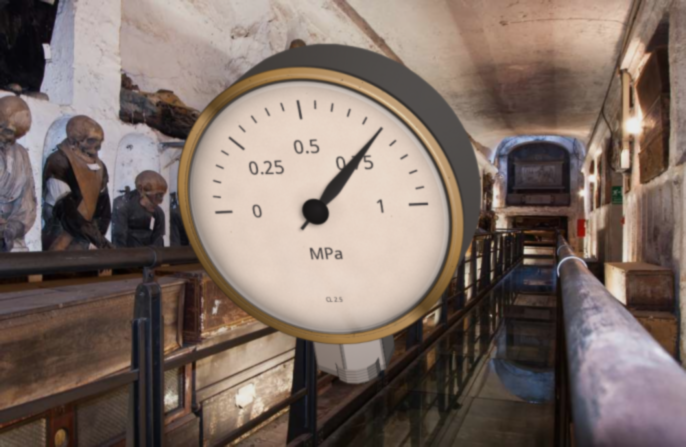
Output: 0.75MPa
